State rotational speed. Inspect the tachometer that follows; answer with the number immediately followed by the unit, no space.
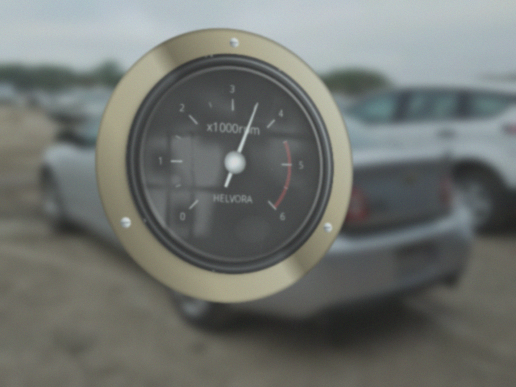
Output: 3500rpm
